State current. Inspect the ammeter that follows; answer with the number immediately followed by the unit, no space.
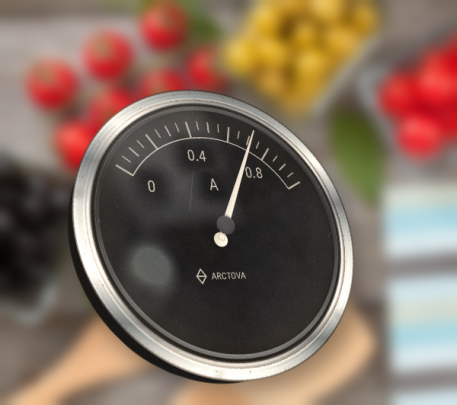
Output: 0.7A
